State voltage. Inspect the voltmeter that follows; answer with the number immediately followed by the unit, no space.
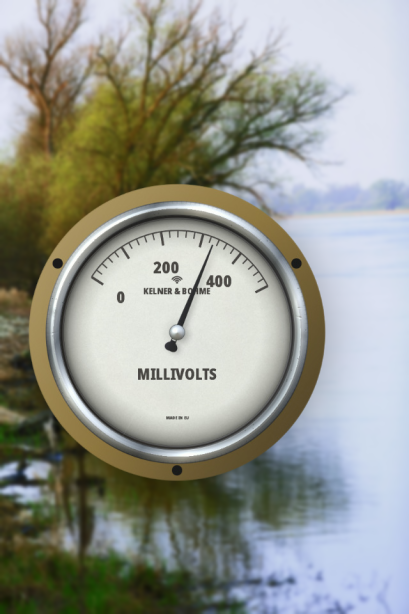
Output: 330mV
